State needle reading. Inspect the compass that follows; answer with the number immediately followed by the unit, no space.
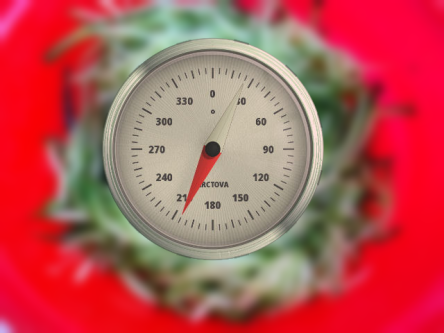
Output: 205°
